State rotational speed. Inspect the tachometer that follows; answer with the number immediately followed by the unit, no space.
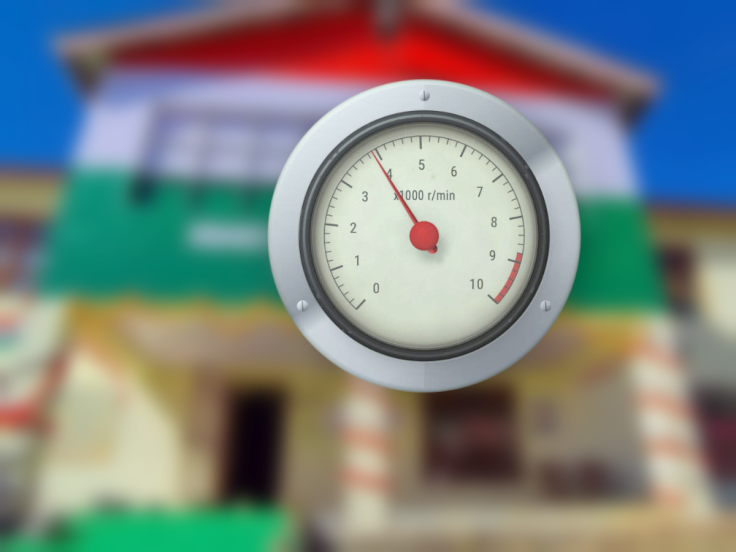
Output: 3900rpm
